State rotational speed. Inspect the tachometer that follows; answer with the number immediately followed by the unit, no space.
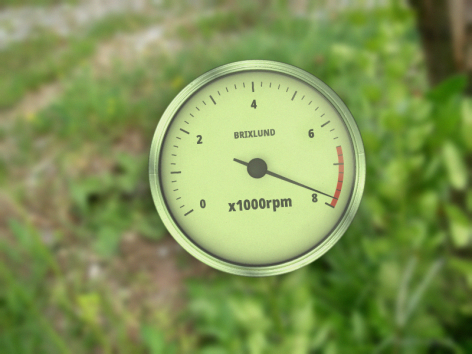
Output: 7800rpm
